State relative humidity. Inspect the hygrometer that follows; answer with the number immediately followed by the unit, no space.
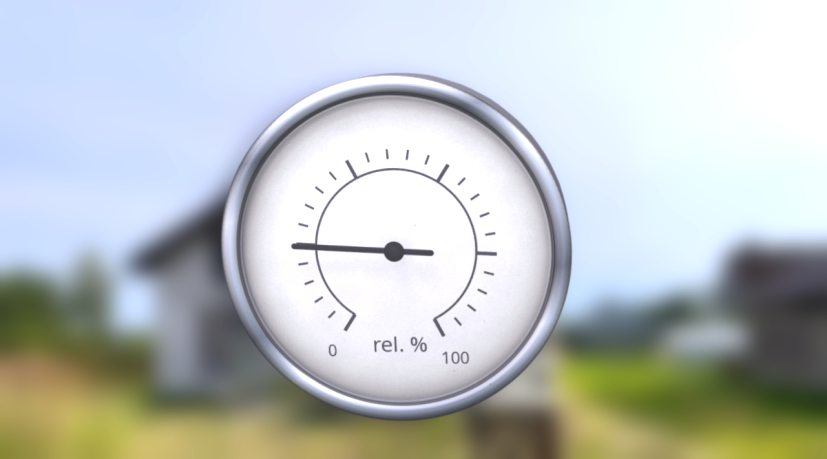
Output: 20%
